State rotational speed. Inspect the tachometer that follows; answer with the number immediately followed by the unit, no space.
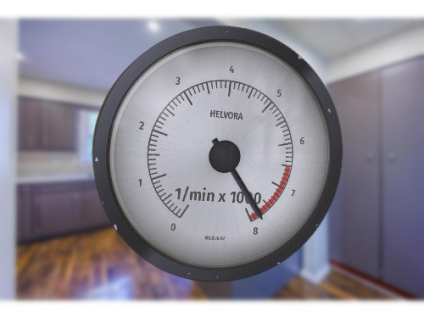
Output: 7800rpm
